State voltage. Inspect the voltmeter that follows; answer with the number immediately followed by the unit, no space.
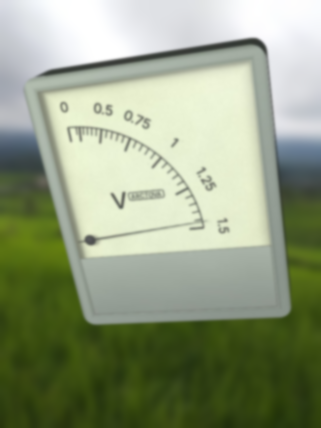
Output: 1.45V
